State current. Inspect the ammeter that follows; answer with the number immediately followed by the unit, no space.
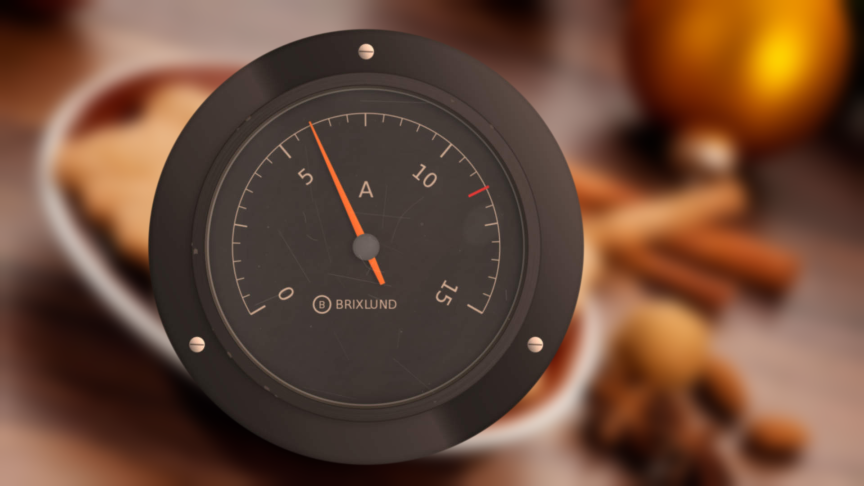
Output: 6A
